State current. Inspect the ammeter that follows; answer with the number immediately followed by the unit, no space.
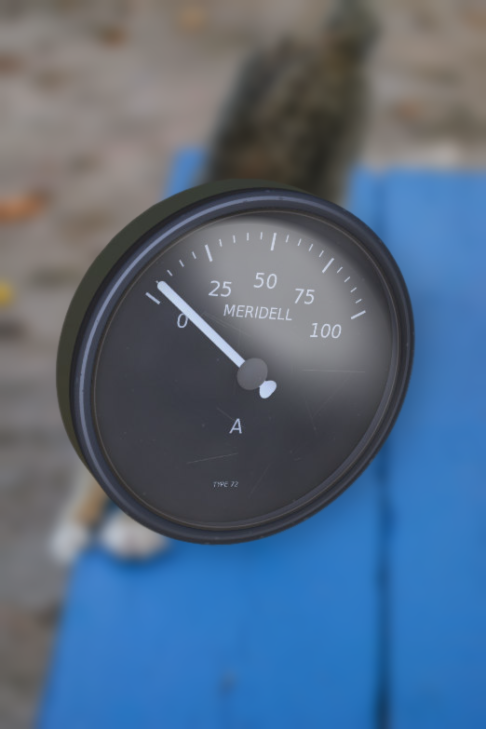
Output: 5A
